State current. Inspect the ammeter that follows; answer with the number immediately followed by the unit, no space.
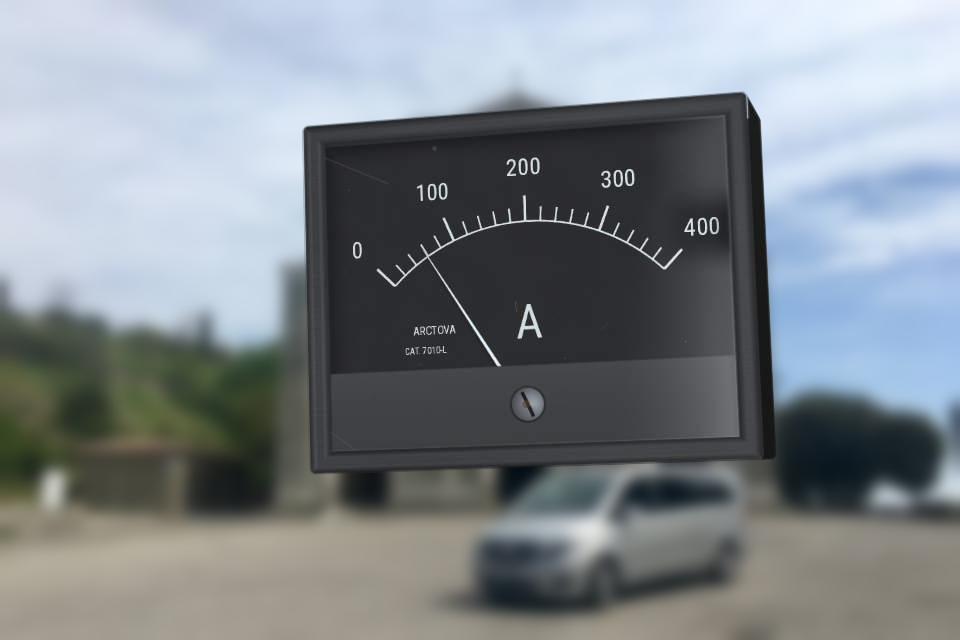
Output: 60A
